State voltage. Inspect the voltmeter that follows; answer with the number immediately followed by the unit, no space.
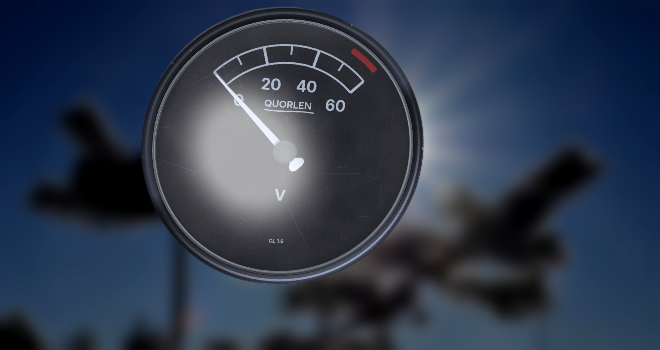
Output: 0V
